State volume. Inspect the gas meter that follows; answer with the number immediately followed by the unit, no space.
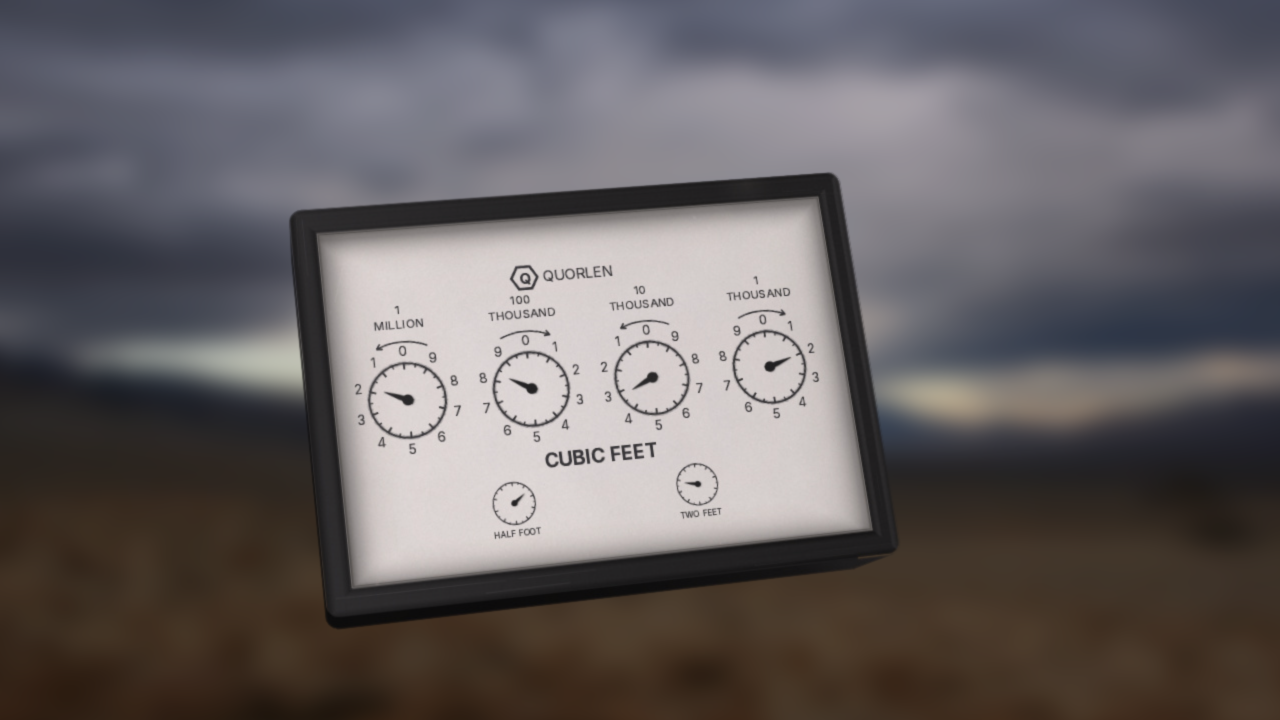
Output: 183200ft³
